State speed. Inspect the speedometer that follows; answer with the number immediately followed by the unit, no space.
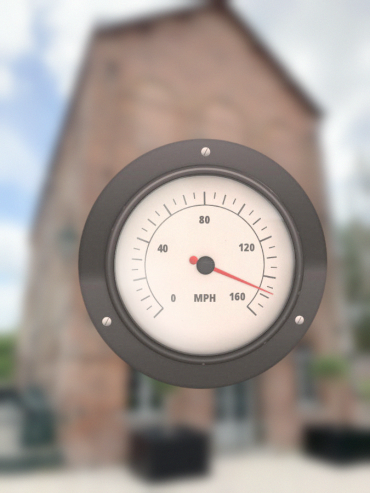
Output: 147.5mph
